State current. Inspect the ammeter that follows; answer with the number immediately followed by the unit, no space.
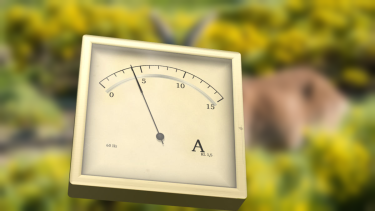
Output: 4A
